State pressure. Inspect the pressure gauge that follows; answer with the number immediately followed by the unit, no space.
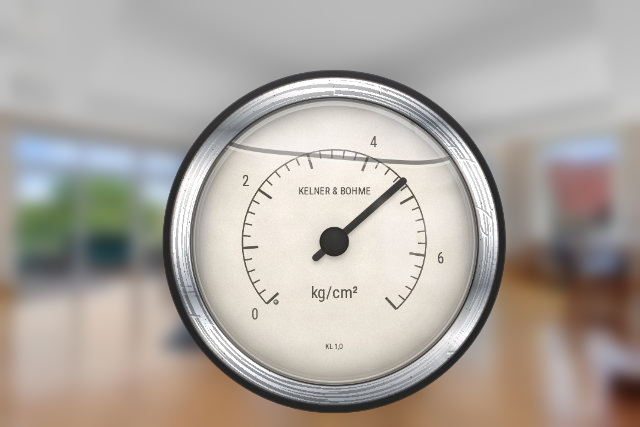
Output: 4.7kg/cm²
